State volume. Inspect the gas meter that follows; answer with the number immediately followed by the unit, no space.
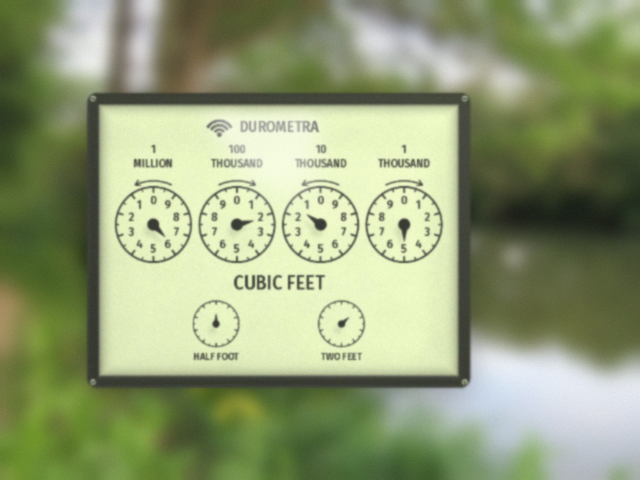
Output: 621500ft³
